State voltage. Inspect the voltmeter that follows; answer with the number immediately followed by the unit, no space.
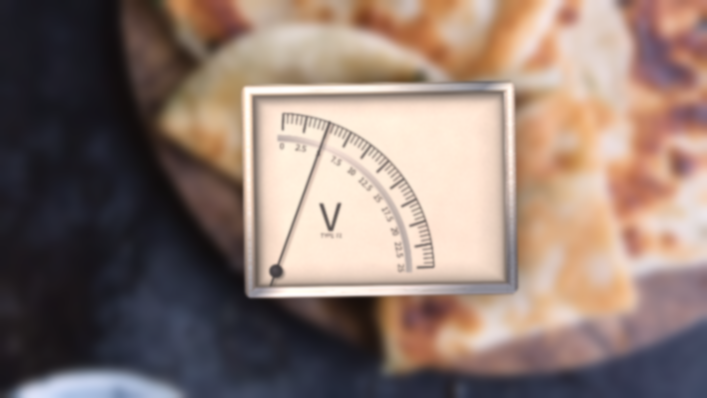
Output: 5V
